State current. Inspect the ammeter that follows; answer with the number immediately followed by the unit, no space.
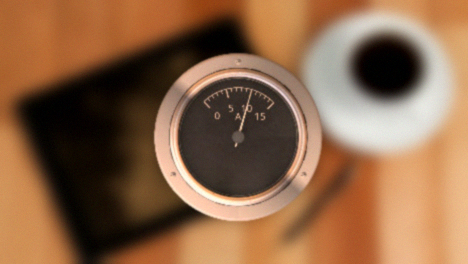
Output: 10A
